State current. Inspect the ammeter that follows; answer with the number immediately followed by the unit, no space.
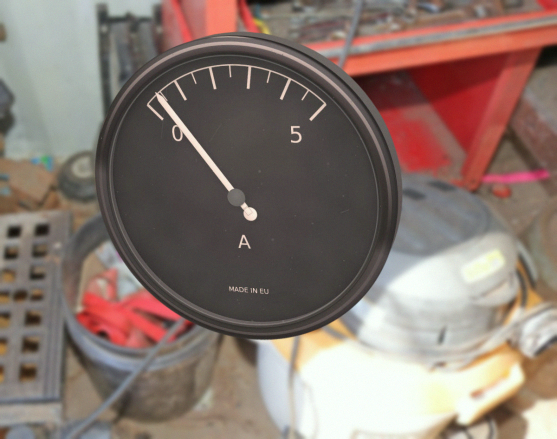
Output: 0.5A
